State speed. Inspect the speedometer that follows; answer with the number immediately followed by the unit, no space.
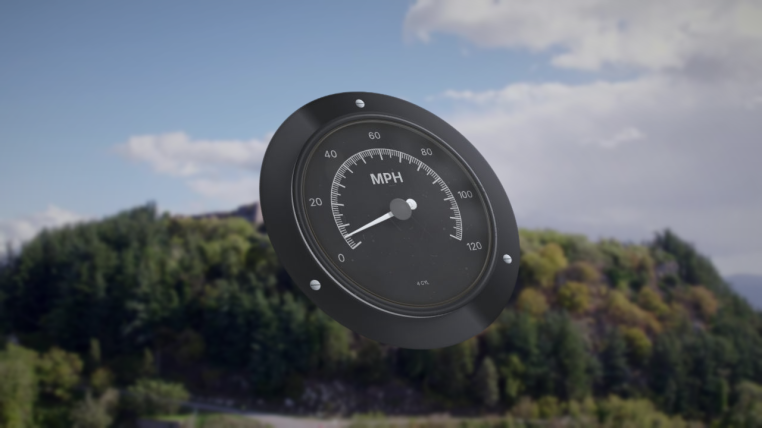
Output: 5mph
